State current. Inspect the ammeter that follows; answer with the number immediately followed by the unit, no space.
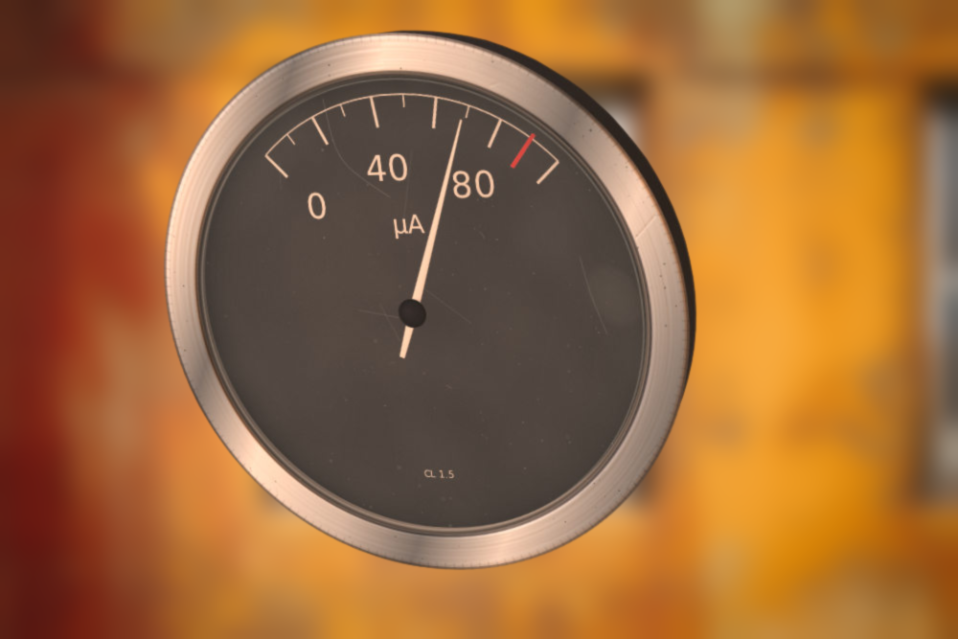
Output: 70µA
